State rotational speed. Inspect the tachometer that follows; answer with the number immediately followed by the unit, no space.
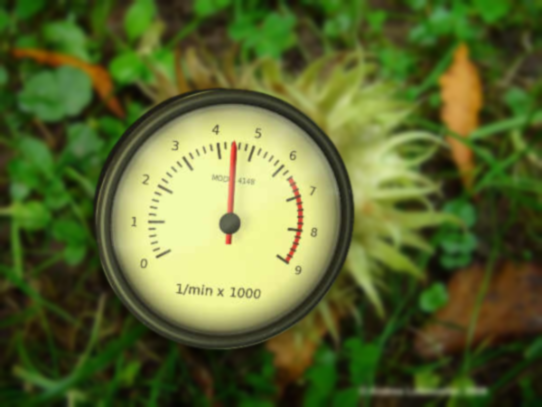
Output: 4400rpm
